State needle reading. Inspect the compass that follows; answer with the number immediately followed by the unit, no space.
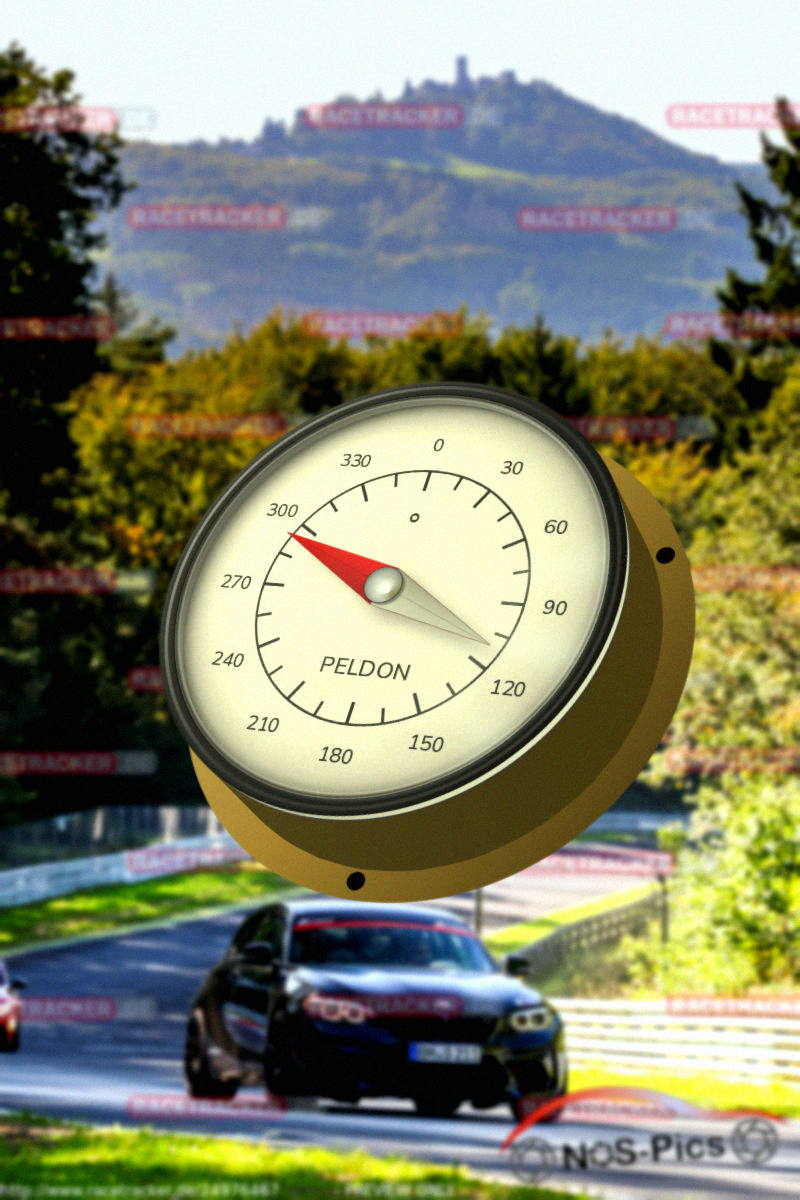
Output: 292.5°
